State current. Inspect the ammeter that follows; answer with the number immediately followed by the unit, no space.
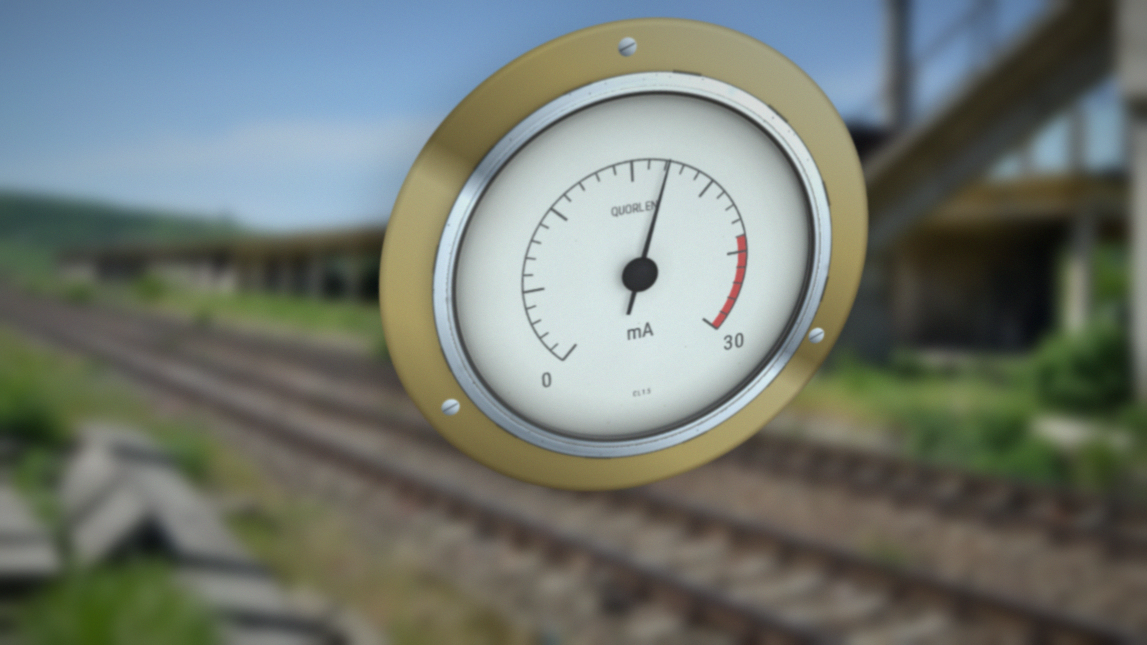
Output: 17mA
